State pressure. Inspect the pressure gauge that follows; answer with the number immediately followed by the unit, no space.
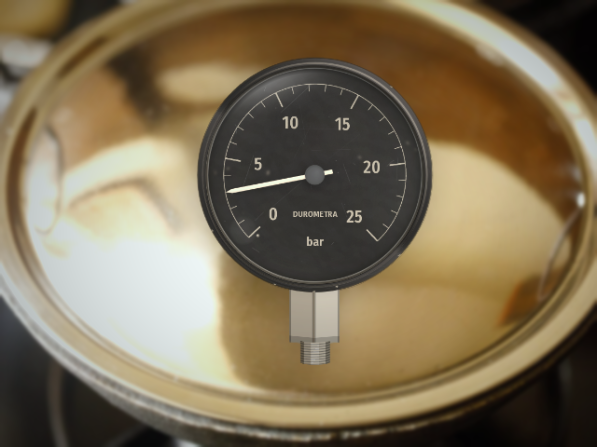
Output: 3bar
